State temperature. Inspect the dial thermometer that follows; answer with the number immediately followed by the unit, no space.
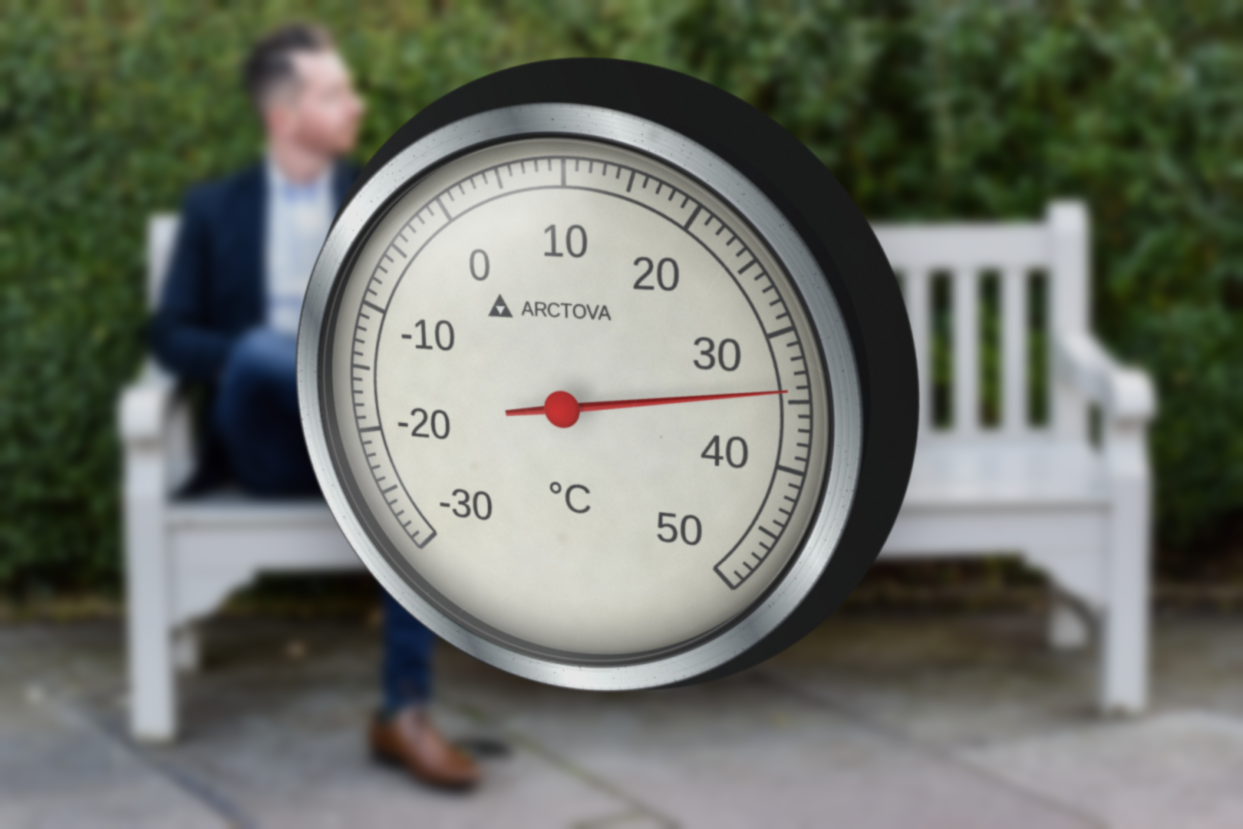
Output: 34°C
